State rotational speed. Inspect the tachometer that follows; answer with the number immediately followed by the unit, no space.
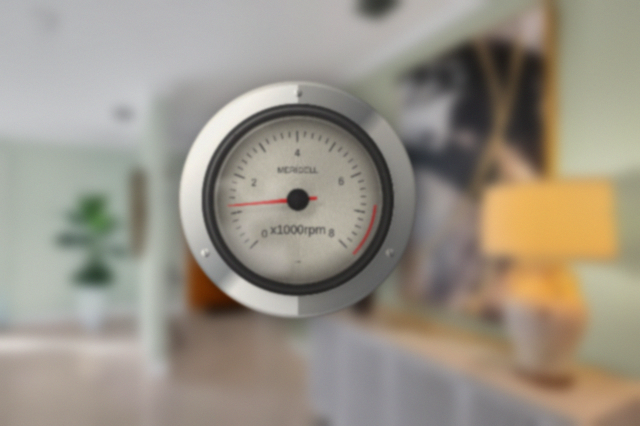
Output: 1200rpm
